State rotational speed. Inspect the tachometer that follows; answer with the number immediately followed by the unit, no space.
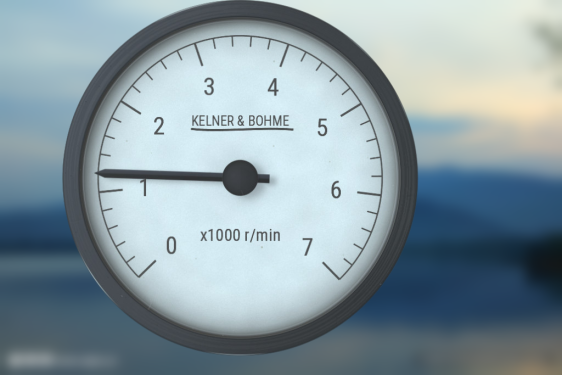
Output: 1200rpm
